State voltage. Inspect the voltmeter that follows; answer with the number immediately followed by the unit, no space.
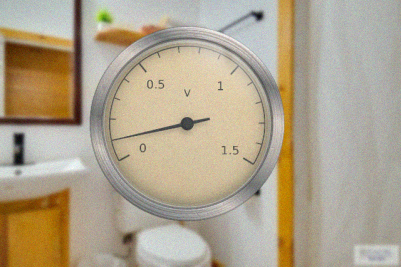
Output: 0.1V
